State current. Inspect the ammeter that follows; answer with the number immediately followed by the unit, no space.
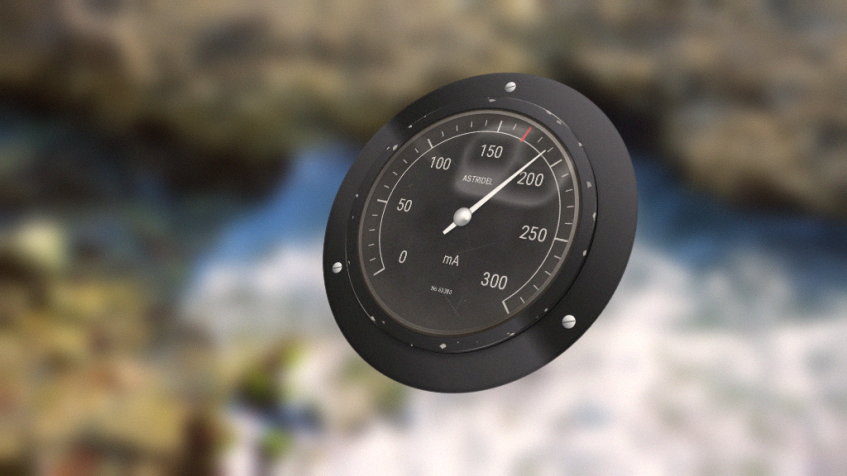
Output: 190mA
